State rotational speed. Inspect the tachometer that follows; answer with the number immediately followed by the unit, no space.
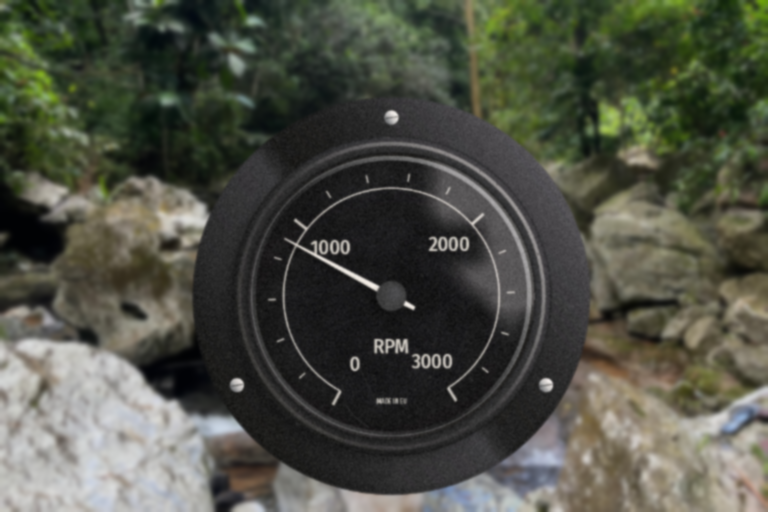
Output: 900rpm
